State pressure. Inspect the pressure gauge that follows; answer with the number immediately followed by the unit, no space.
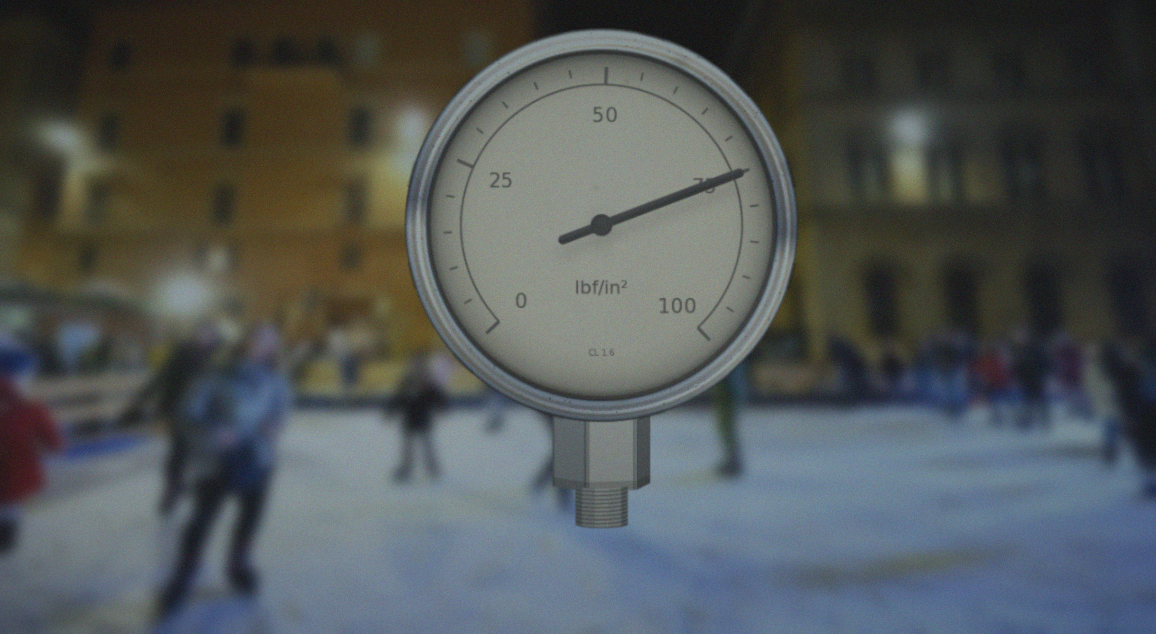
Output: 75psi
